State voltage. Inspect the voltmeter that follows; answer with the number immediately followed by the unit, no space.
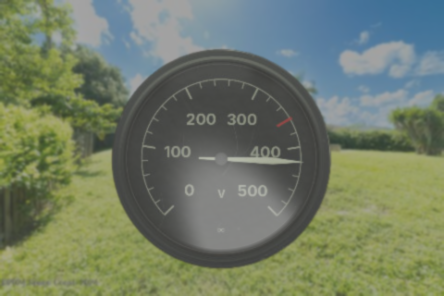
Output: 420V
